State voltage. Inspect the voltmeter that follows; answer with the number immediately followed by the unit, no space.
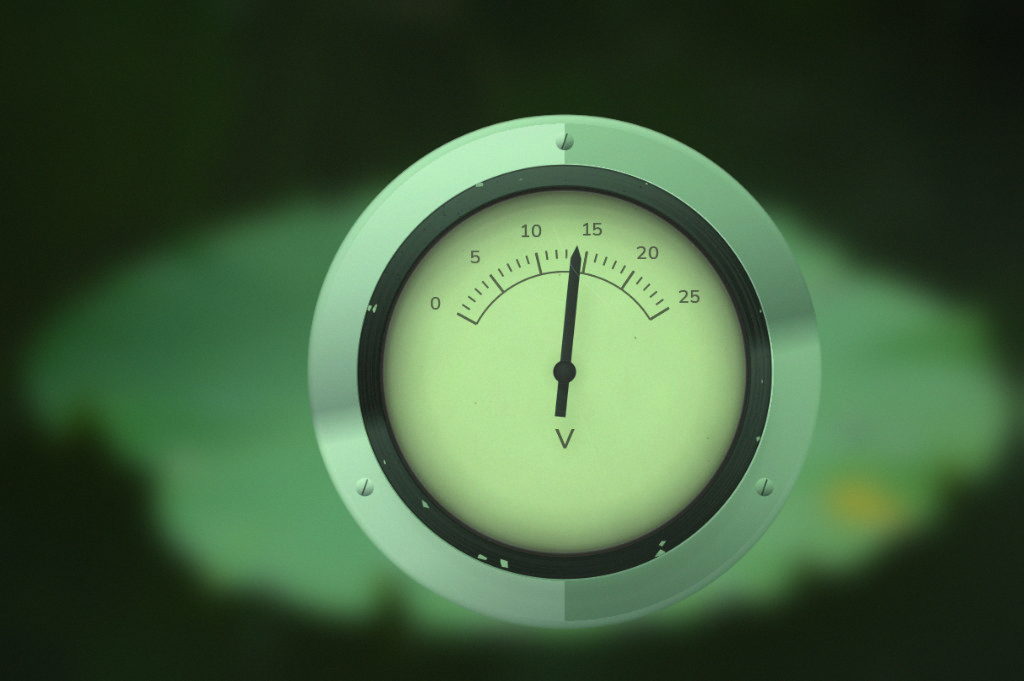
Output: 14V
